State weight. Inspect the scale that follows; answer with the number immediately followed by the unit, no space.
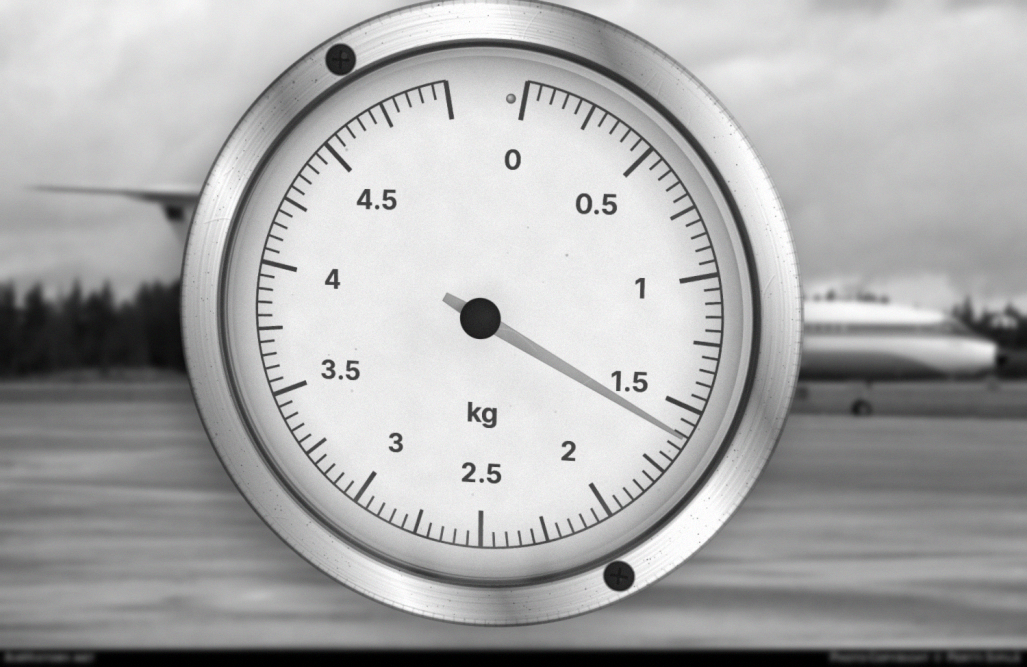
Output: 1.6kg
